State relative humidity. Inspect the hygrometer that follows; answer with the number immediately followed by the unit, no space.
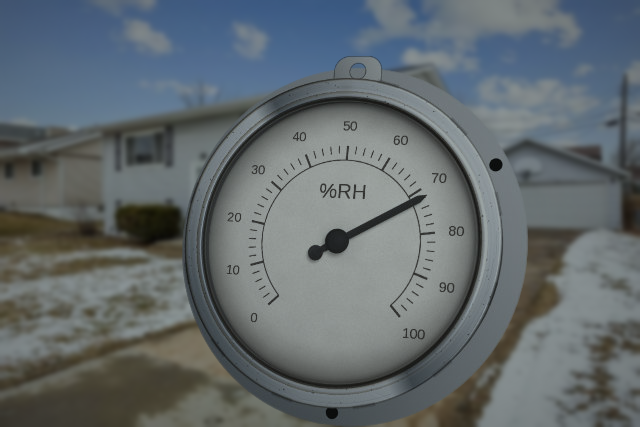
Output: 72%
